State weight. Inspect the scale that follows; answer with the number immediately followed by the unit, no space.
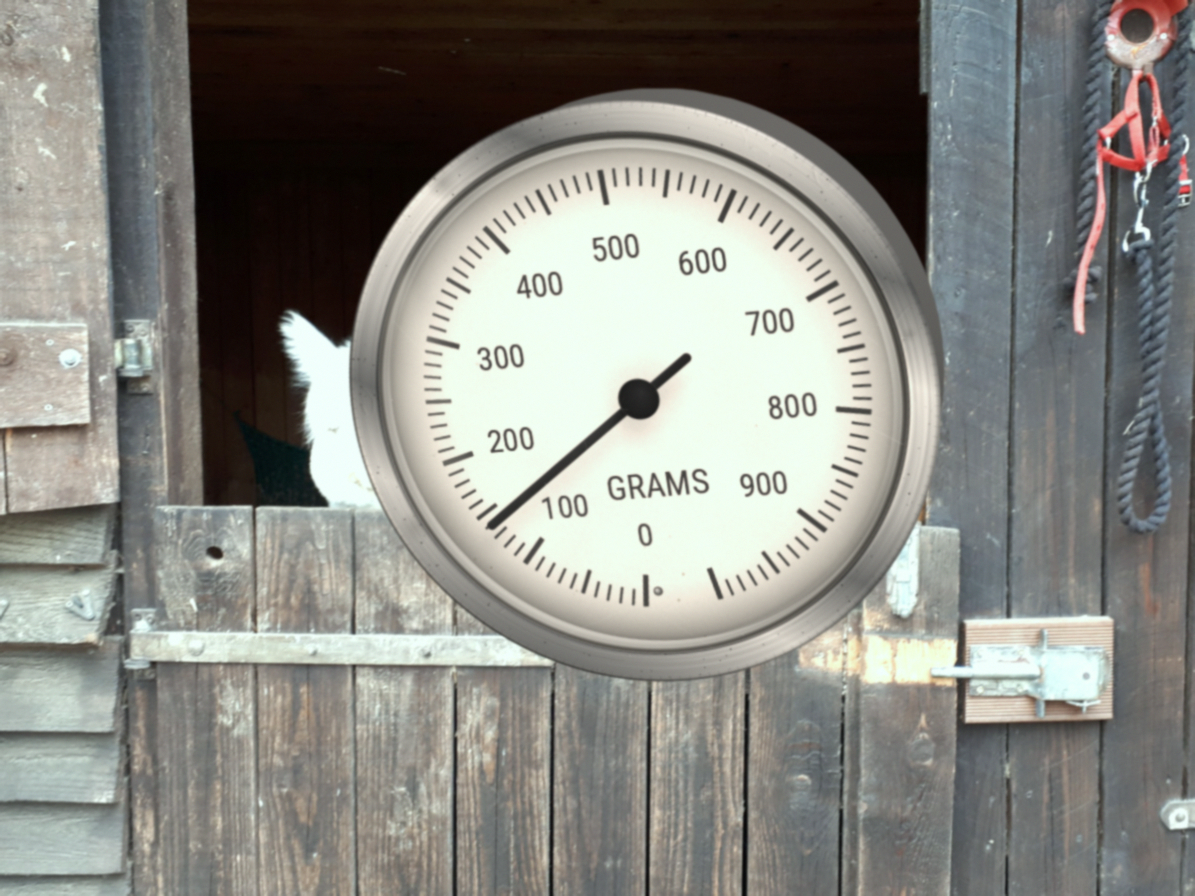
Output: 140g
